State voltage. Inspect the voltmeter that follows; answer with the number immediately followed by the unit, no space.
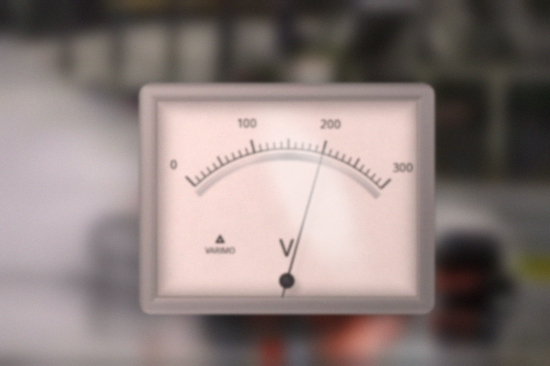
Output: 200V
